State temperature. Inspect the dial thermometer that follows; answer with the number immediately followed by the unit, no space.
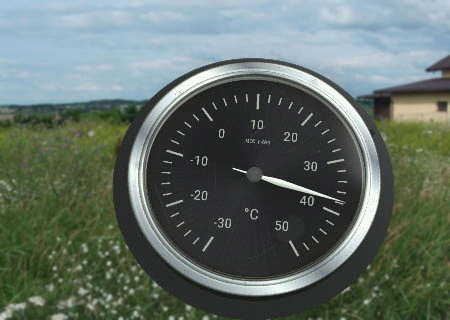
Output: 38°C
